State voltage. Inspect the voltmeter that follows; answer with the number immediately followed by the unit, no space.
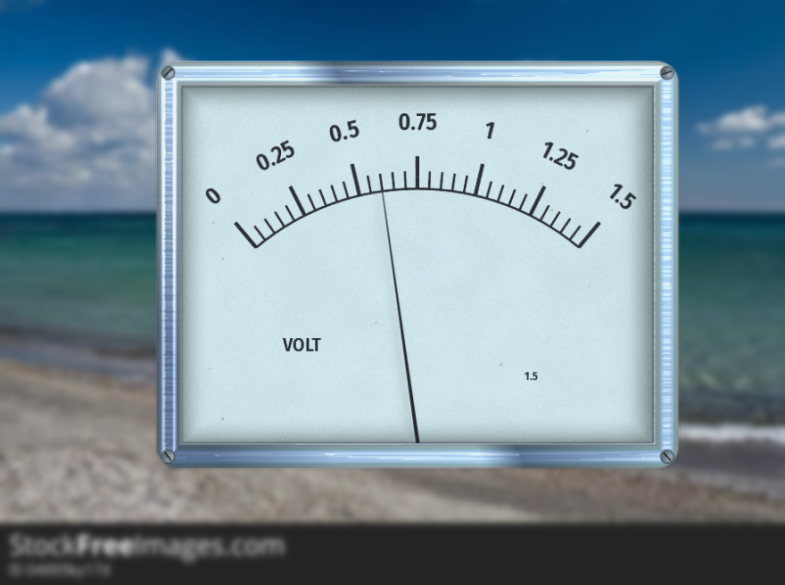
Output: 0.6V
